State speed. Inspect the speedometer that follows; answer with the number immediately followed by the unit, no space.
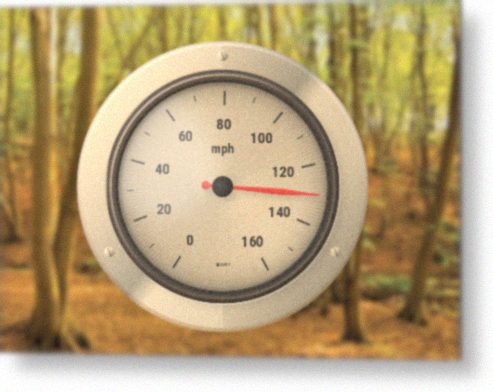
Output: 130mph
